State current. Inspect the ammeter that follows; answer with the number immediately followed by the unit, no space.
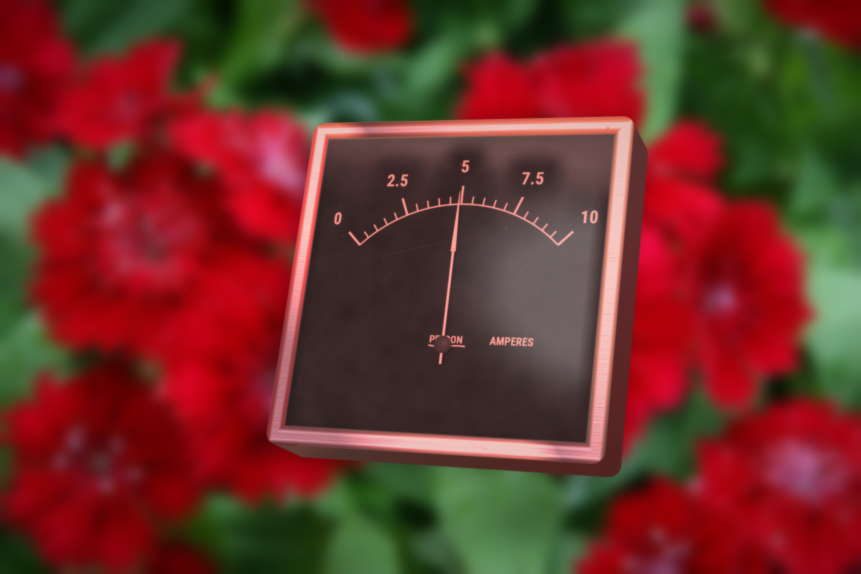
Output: 5A
